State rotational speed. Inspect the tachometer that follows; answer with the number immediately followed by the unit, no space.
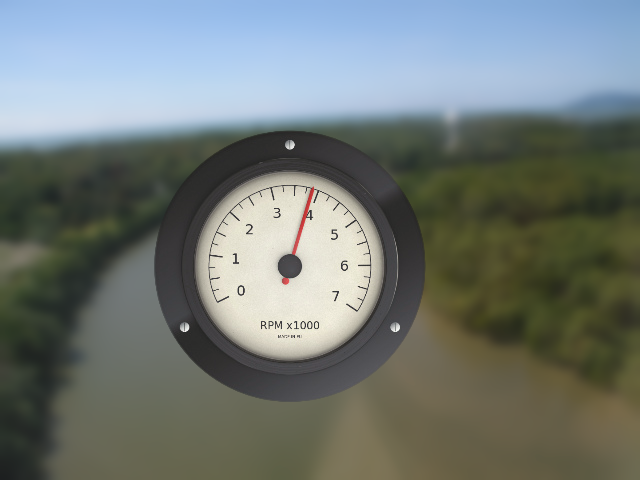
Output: 3875rpm
